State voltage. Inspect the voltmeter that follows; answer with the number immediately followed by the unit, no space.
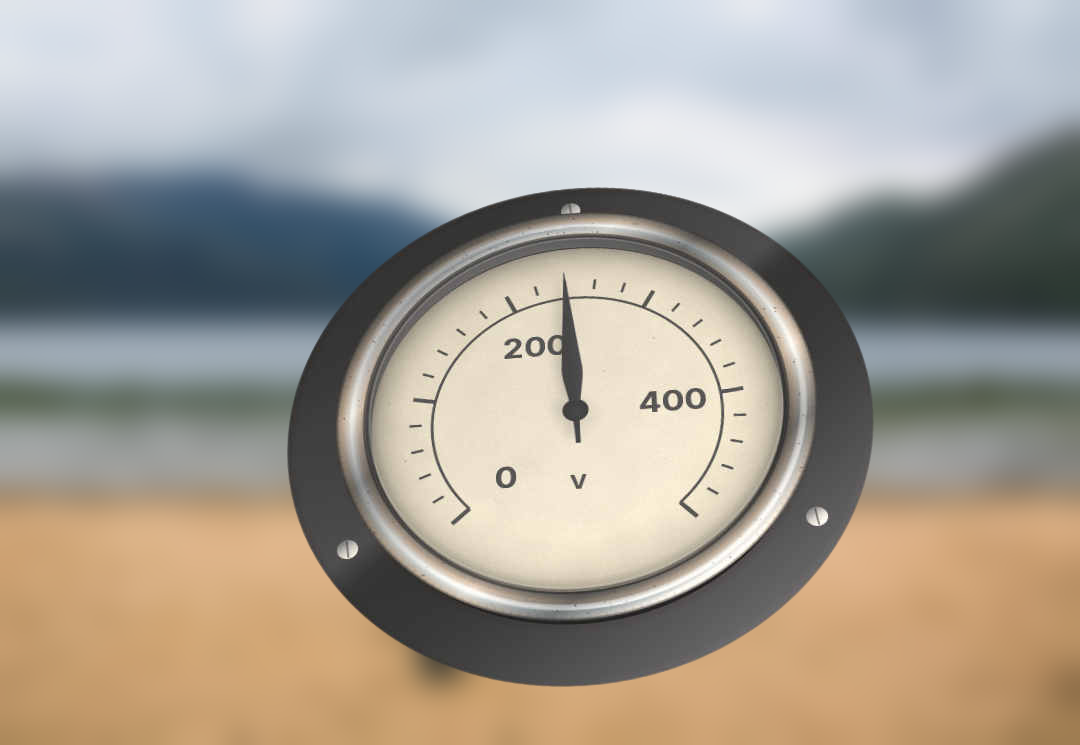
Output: 240V
